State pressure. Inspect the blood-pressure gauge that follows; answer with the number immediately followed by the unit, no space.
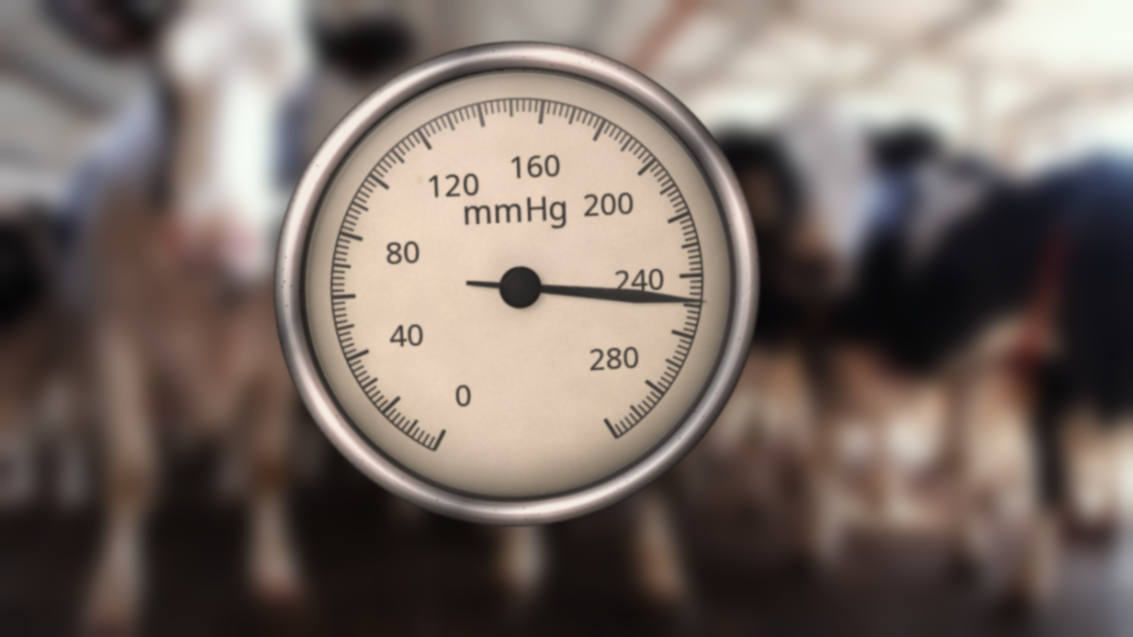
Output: 248mmHg
